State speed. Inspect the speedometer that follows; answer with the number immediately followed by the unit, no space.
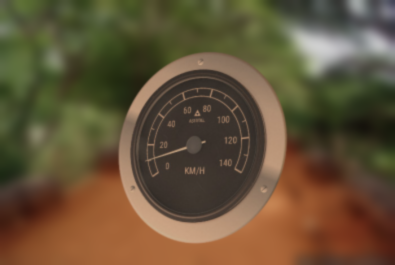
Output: 10km/h
